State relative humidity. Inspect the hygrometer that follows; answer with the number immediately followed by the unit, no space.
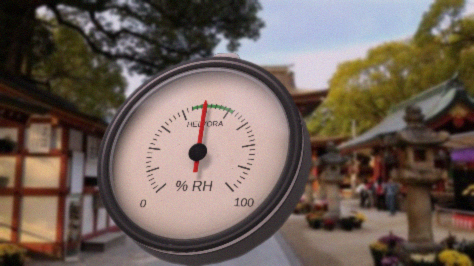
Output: 50%
